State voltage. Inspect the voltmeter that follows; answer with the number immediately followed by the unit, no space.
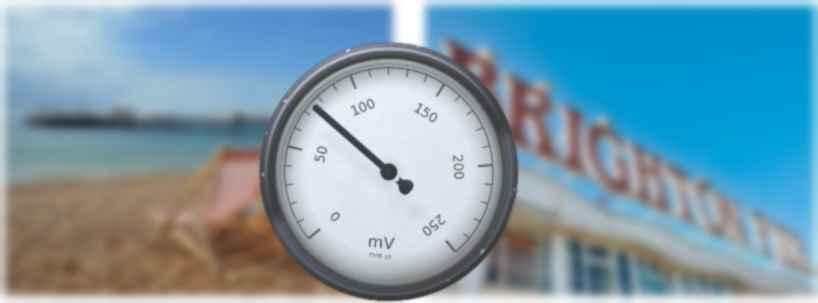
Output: 75mV
